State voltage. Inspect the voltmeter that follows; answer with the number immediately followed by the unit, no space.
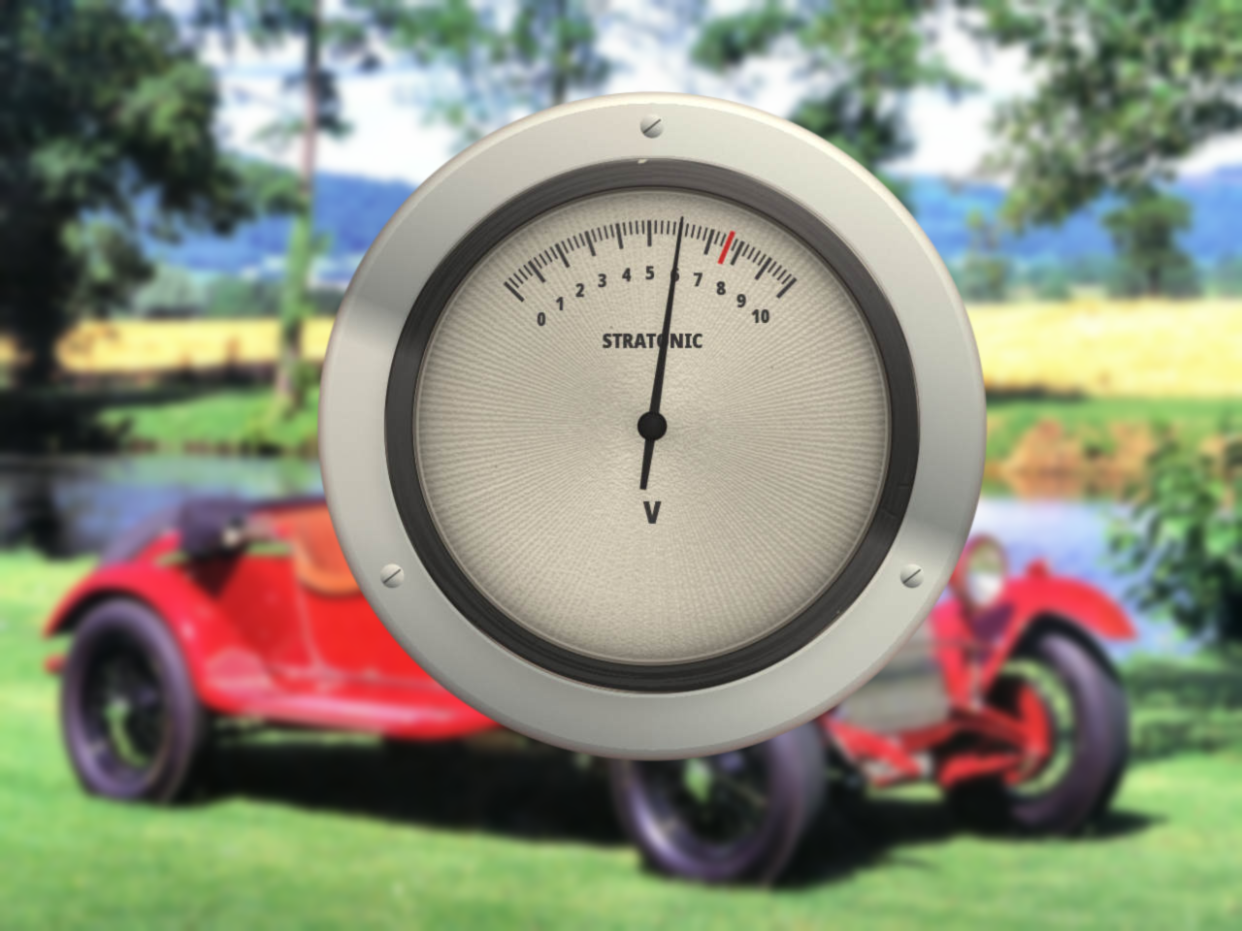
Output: 6V
